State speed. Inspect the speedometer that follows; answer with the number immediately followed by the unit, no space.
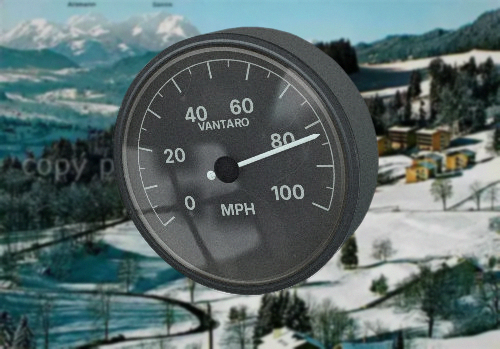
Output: 82.5mph
